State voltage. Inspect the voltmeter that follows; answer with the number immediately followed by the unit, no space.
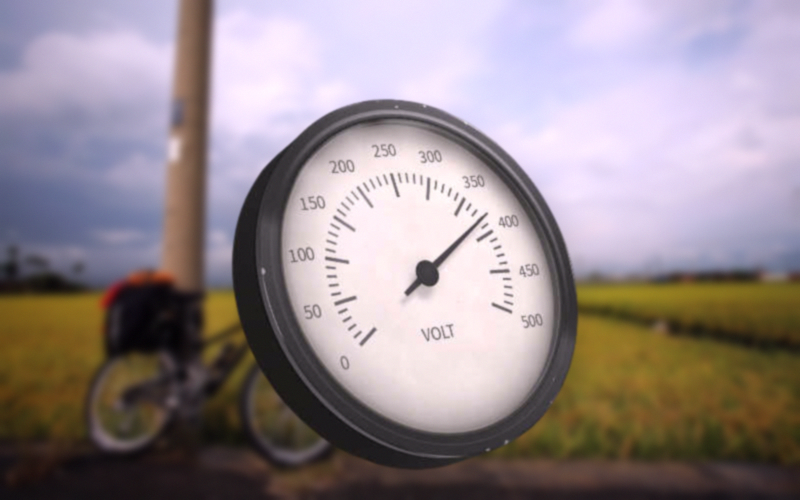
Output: 380V
